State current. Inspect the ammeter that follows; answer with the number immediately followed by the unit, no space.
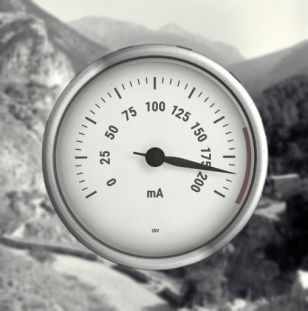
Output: 185mA
